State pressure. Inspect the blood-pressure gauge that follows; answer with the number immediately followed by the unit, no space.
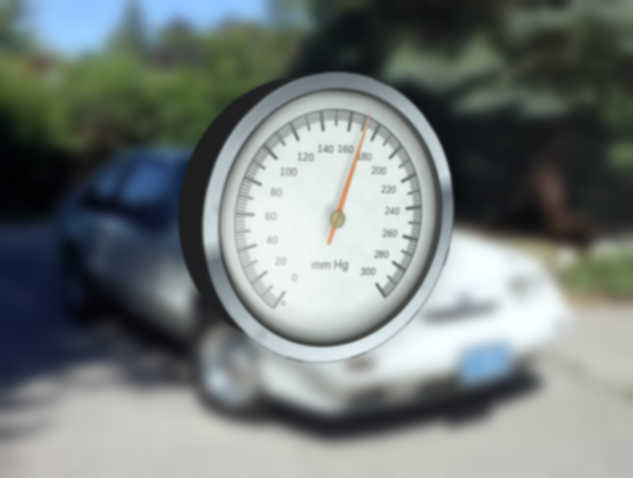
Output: 170mmHg
